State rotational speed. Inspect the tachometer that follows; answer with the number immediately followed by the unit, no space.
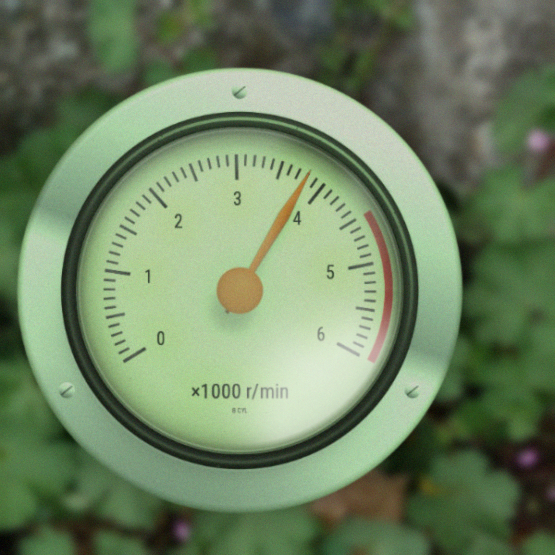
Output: 3800rpm
